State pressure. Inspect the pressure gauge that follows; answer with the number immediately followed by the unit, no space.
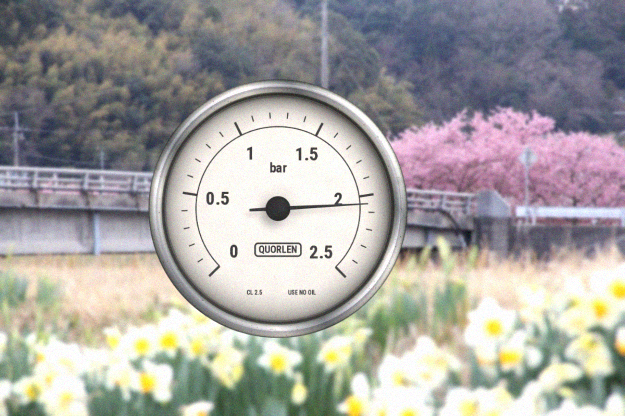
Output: 2.05bar
